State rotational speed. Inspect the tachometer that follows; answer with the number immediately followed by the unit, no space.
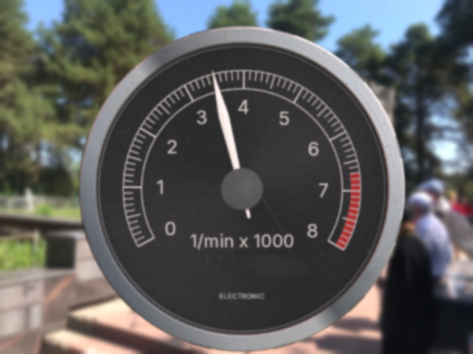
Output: 3500rpm
